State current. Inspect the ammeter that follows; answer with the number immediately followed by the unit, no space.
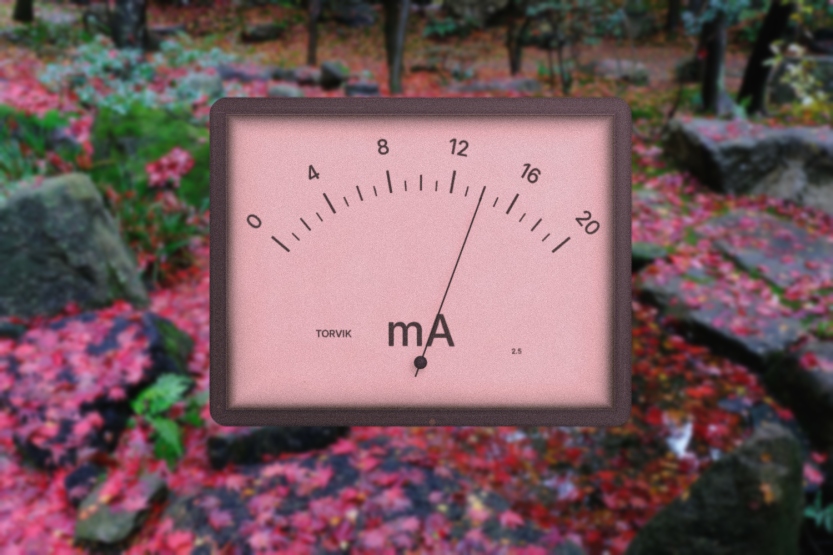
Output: 14mA
